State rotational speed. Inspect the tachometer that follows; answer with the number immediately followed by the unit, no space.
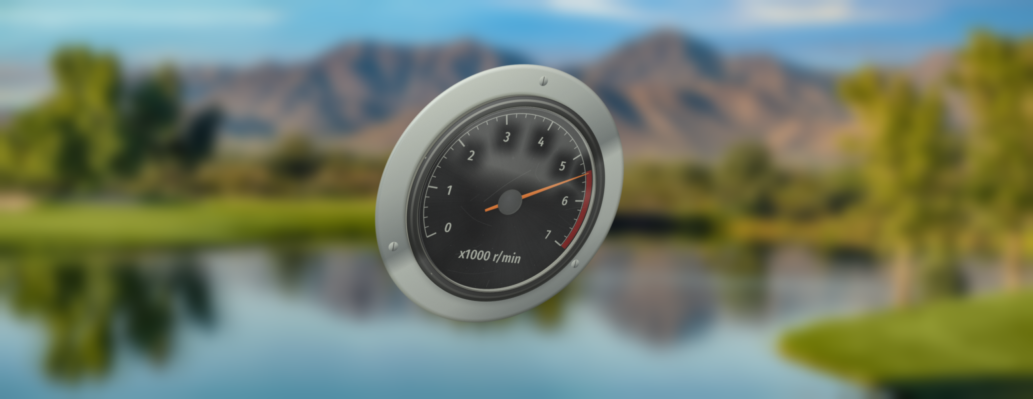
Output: 5400rpm
